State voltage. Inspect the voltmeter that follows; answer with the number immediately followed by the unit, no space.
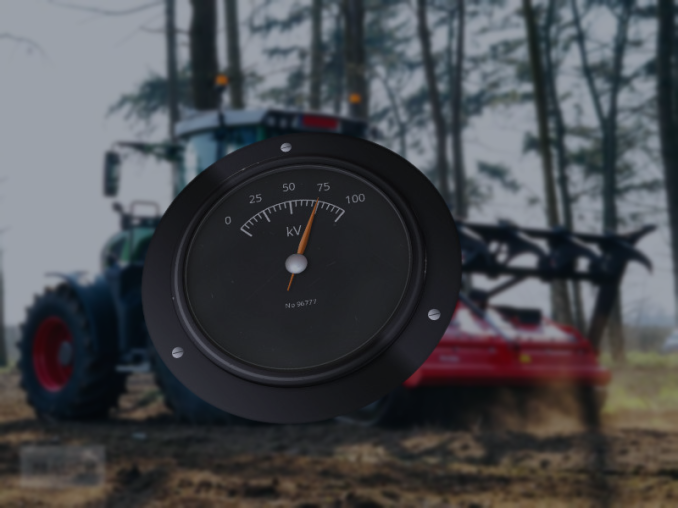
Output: 75kV
